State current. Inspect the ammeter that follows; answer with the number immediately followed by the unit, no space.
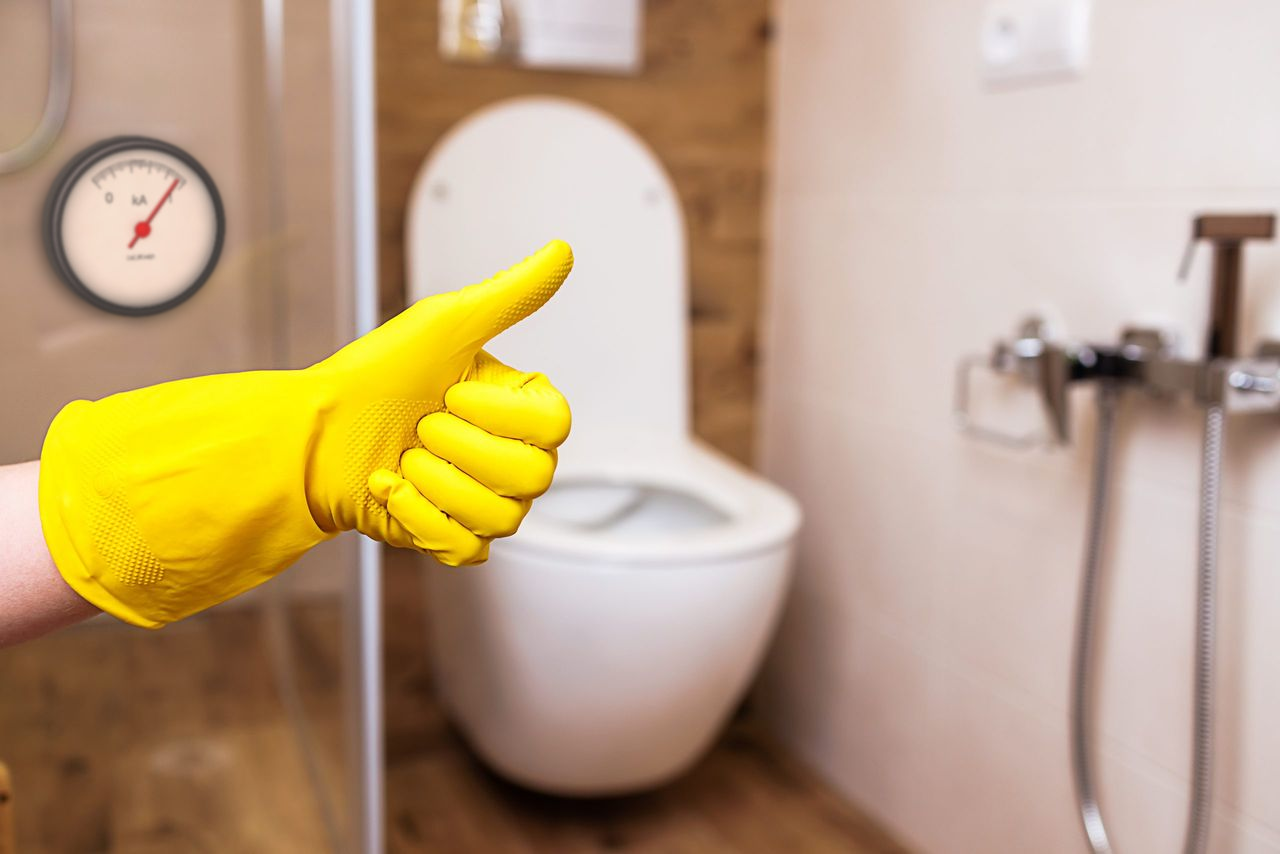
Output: 0.9kA
